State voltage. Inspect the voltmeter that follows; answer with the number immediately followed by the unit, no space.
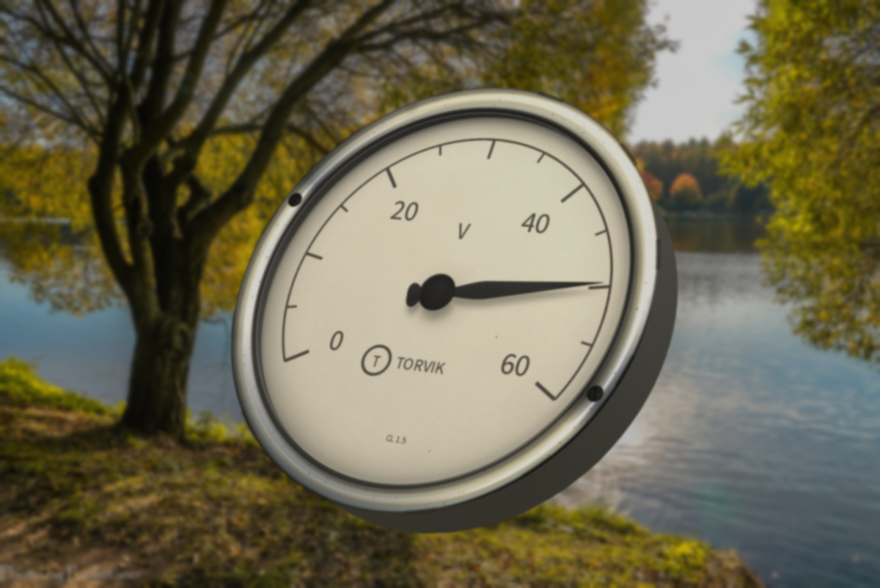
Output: 50V
